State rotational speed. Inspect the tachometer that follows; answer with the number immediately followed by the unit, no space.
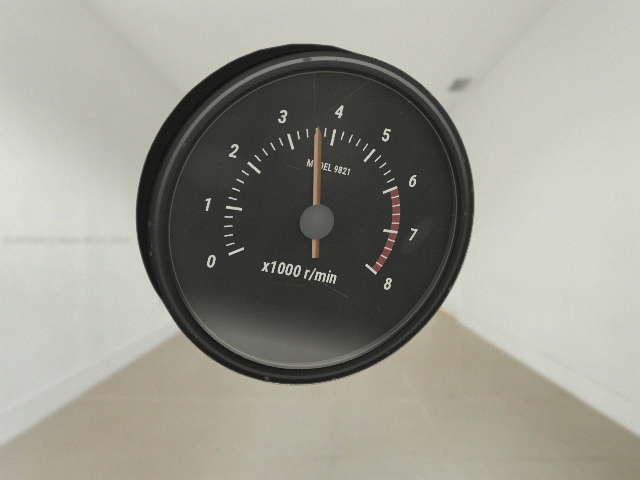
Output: 3600rpm
